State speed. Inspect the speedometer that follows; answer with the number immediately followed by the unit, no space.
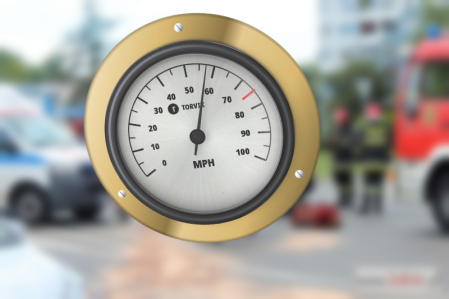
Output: 57.5mph
